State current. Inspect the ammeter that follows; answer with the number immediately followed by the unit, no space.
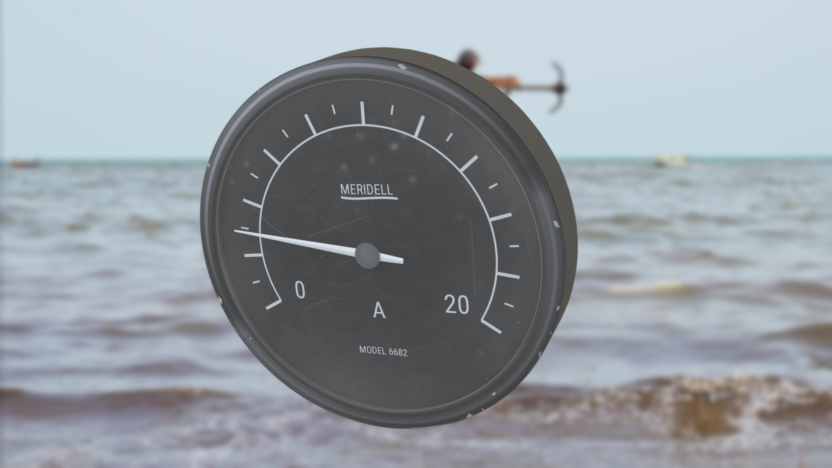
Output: 3A
